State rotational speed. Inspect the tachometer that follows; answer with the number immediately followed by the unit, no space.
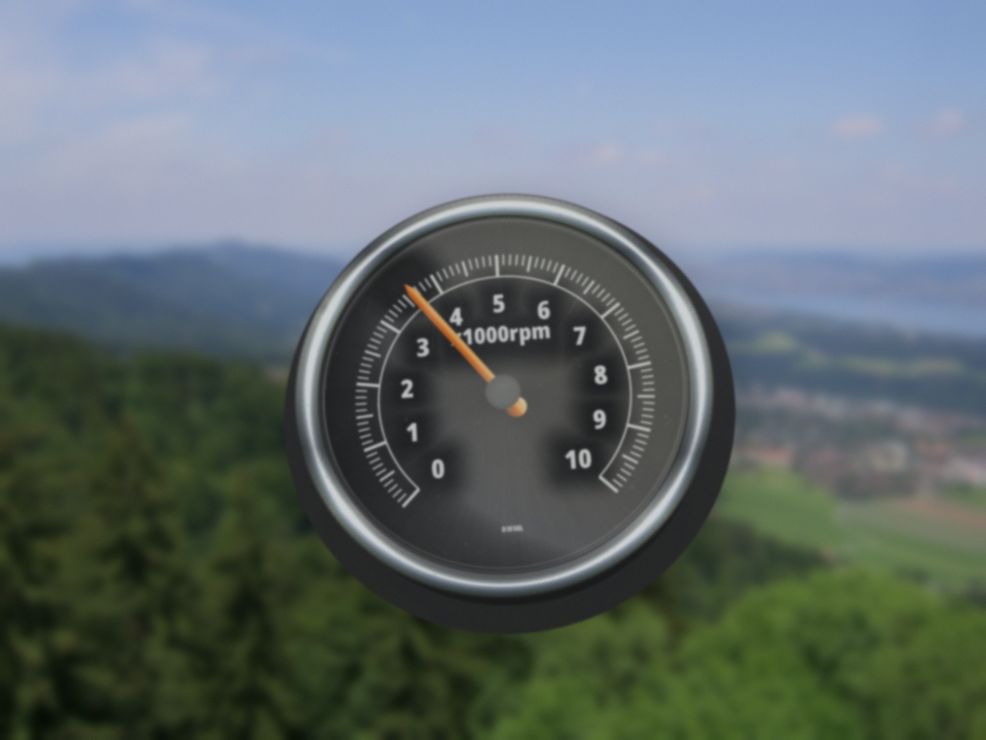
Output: 3600rpm
